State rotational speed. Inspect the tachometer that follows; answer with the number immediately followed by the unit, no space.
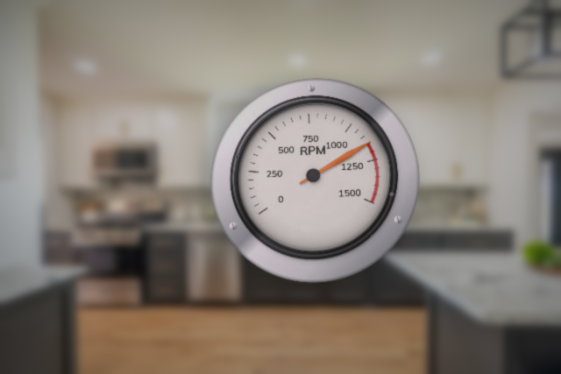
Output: 1150rpm
